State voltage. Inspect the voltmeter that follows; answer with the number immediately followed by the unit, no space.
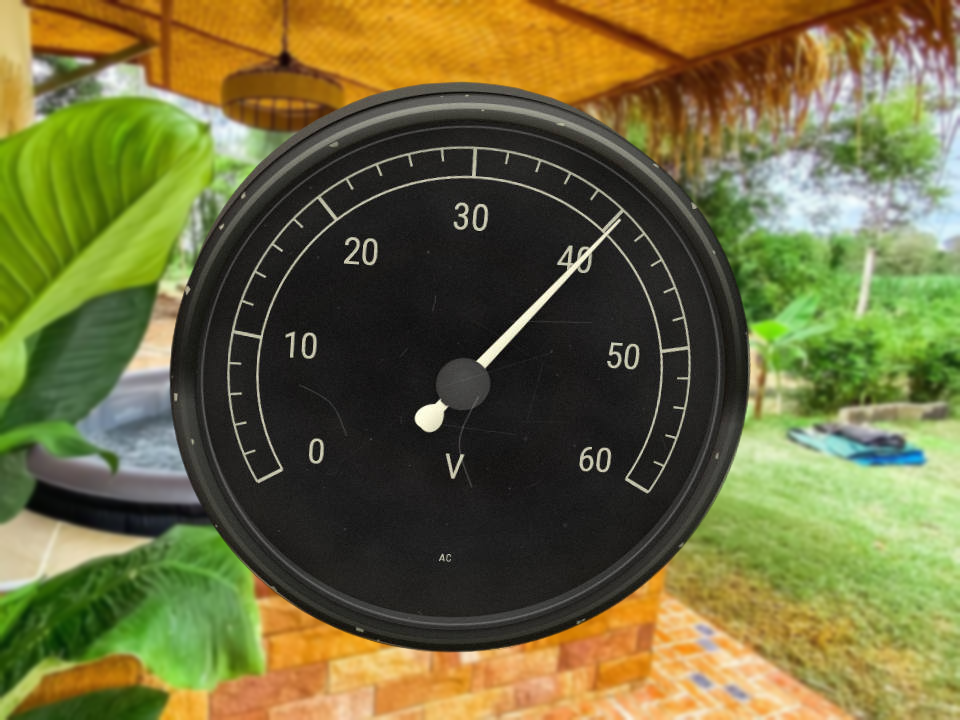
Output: 40V
